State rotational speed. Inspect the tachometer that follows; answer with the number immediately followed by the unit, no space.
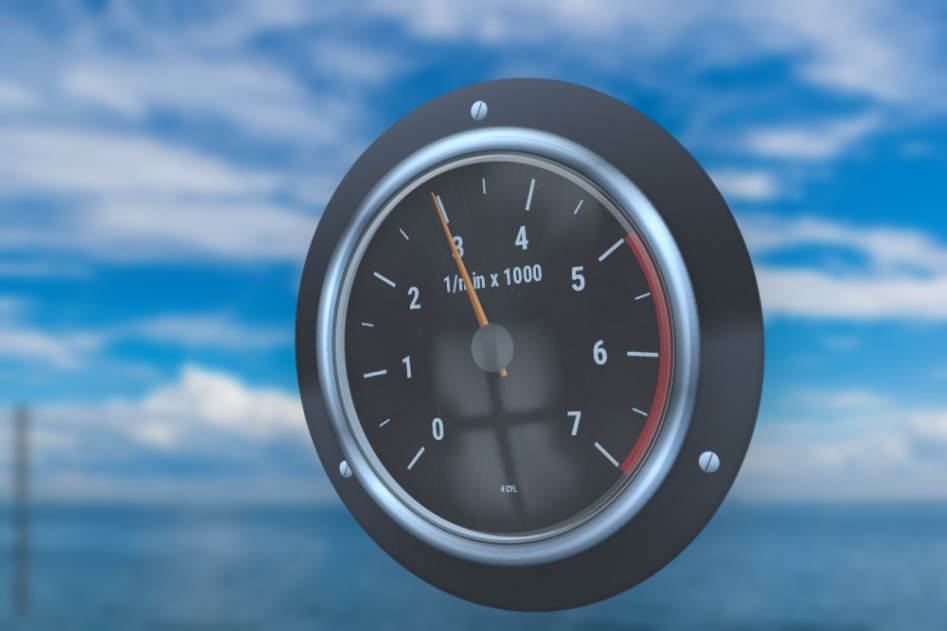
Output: 3000rpm
